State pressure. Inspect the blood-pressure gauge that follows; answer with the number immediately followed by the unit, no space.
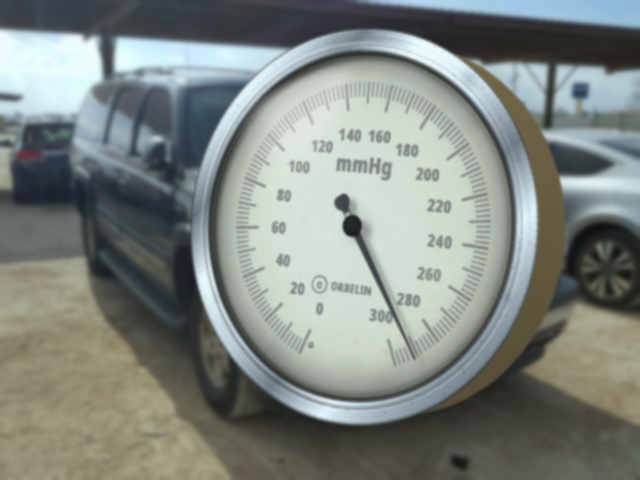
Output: 290mmHg
